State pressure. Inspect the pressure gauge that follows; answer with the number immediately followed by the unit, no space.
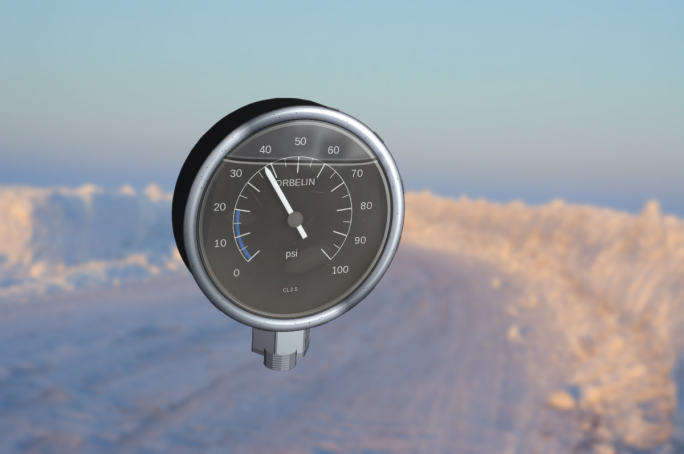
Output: 37.5psi
